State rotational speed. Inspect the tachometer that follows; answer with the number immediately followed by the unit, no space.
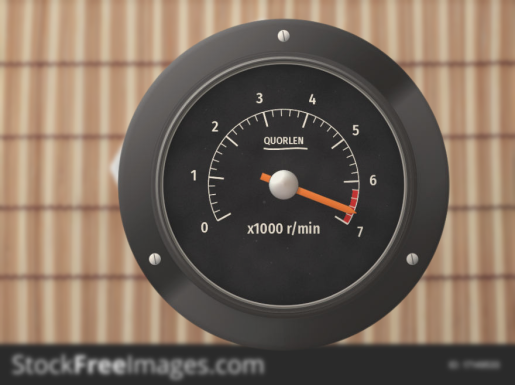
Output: 6700rpm
